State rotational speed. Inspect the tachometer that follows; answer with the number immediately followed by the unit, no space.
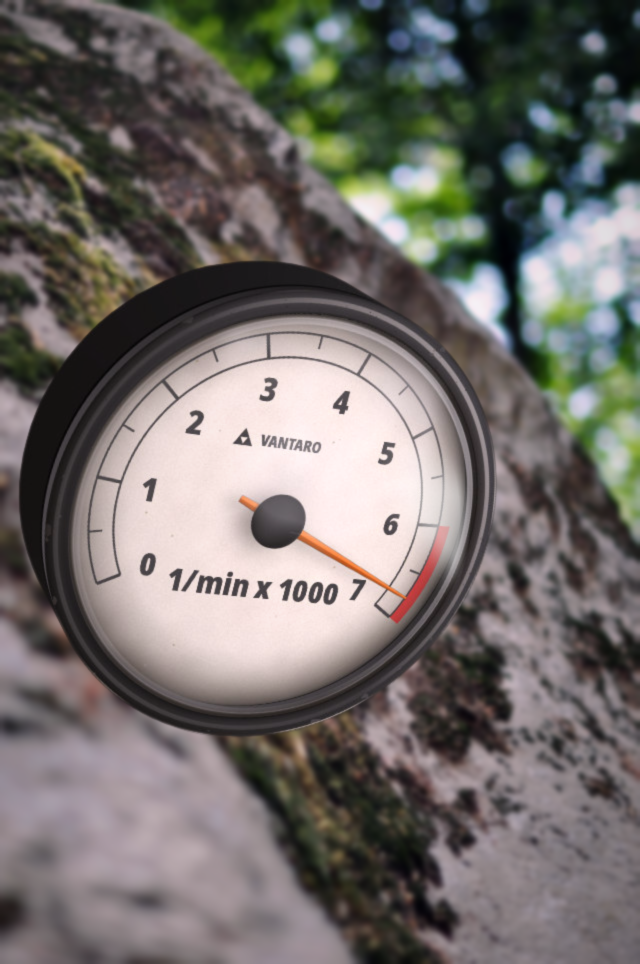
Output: 6750rpm
